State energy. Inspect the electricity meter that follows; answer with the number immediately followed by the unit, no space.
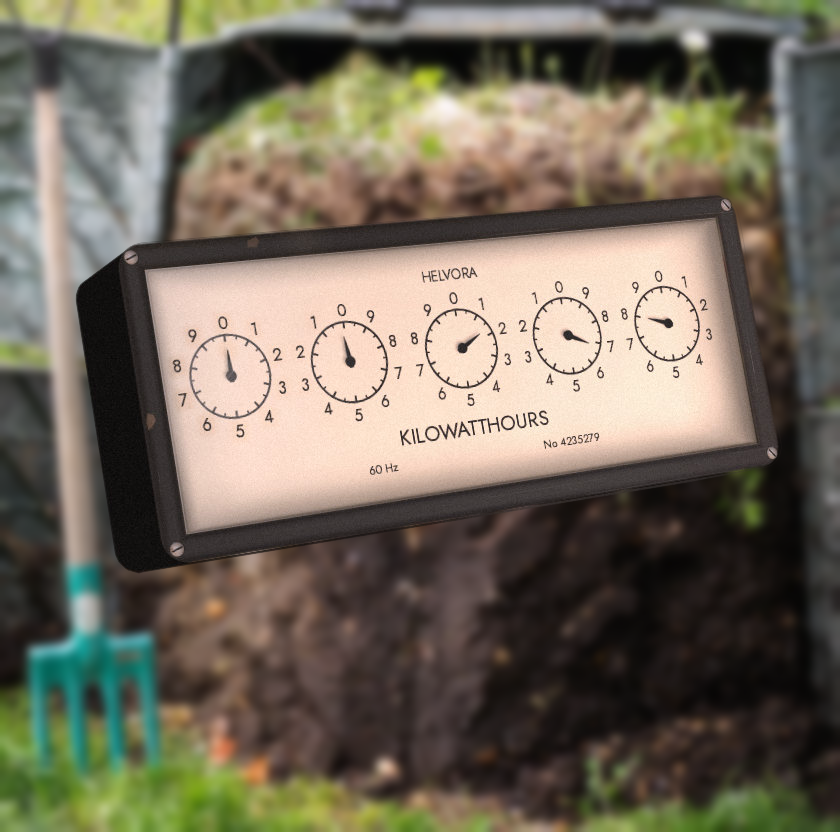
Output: 168kWh
